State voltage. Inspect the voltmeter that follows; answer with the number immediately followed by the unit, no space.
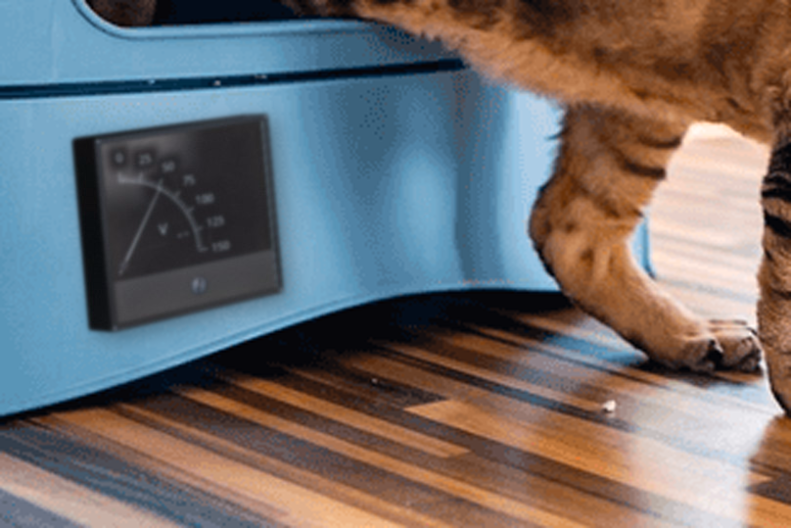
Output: 50V
